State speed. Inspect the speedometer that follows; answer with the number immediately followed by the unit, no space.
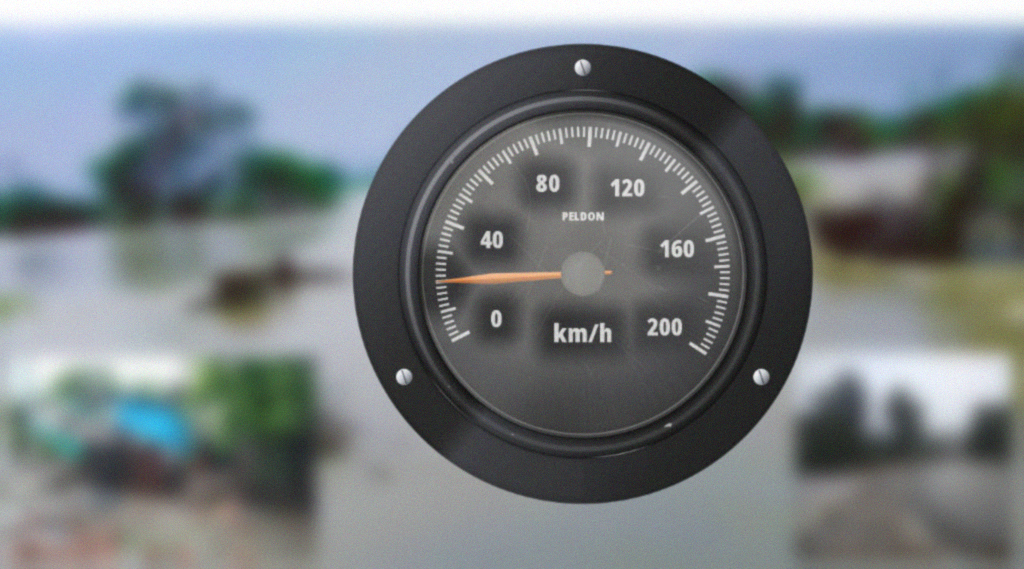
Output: 20km/h
